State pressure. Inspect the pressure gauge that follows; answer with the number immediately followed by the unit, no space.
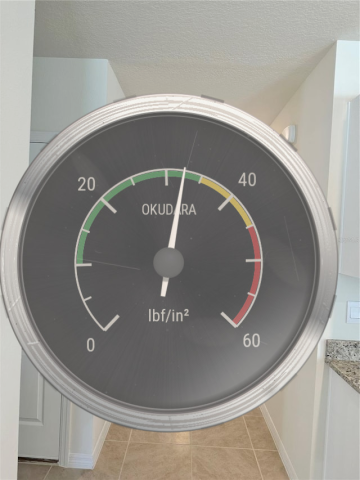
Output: 32.5psi
